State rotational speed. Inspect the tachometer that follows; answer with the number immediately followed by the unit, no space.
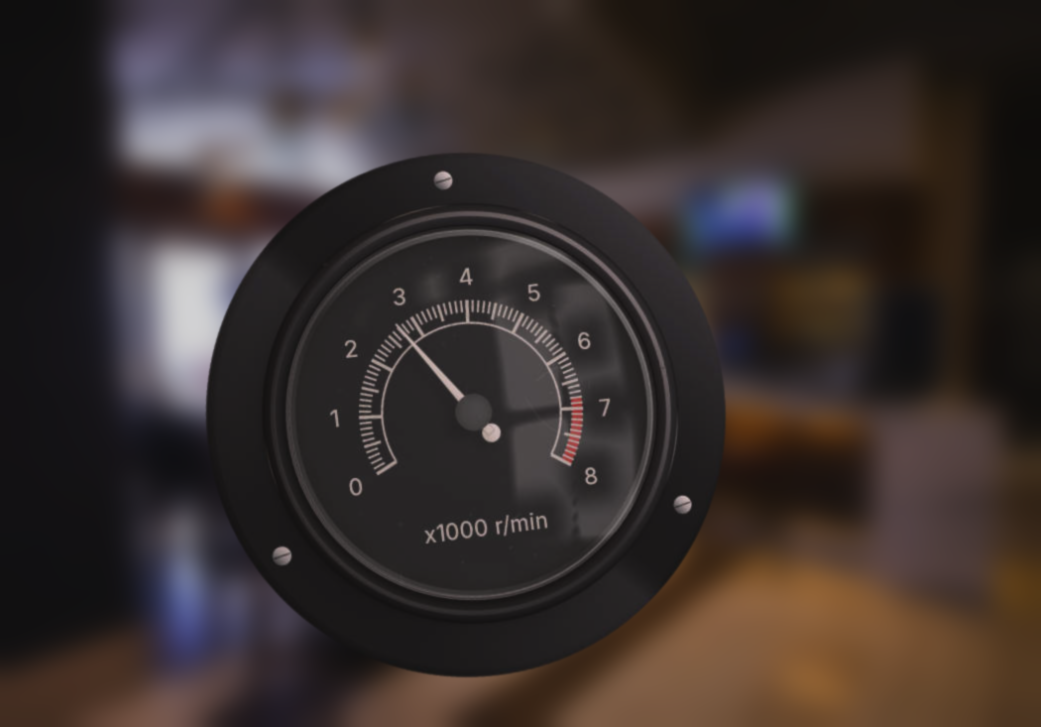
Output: 2700rpm
